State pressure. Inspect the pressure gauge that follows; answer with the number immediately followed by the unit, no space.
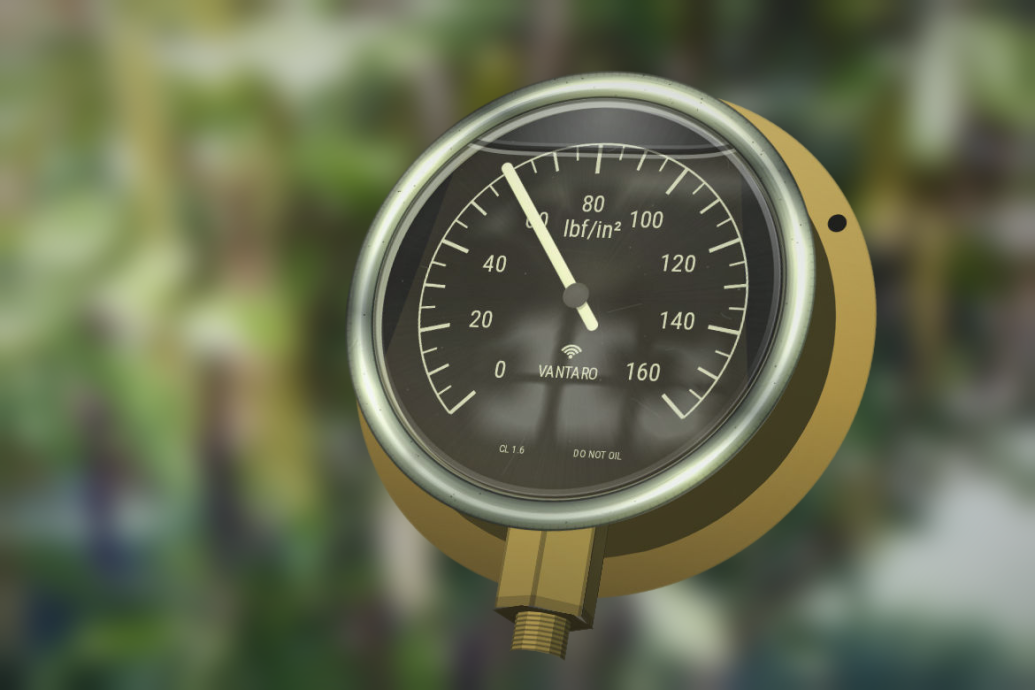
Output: 60psi
